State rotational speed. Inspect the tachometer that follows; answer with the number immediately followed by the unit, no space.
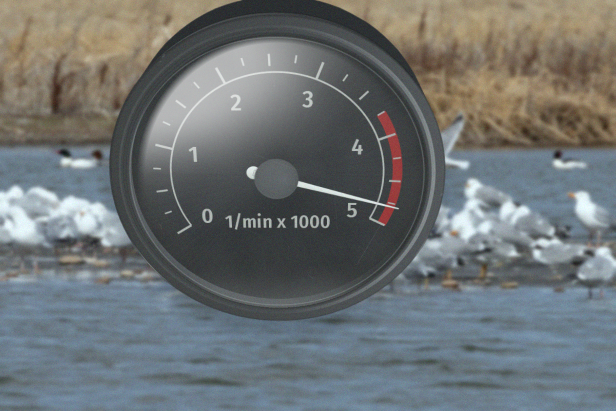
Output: 4750rpm
